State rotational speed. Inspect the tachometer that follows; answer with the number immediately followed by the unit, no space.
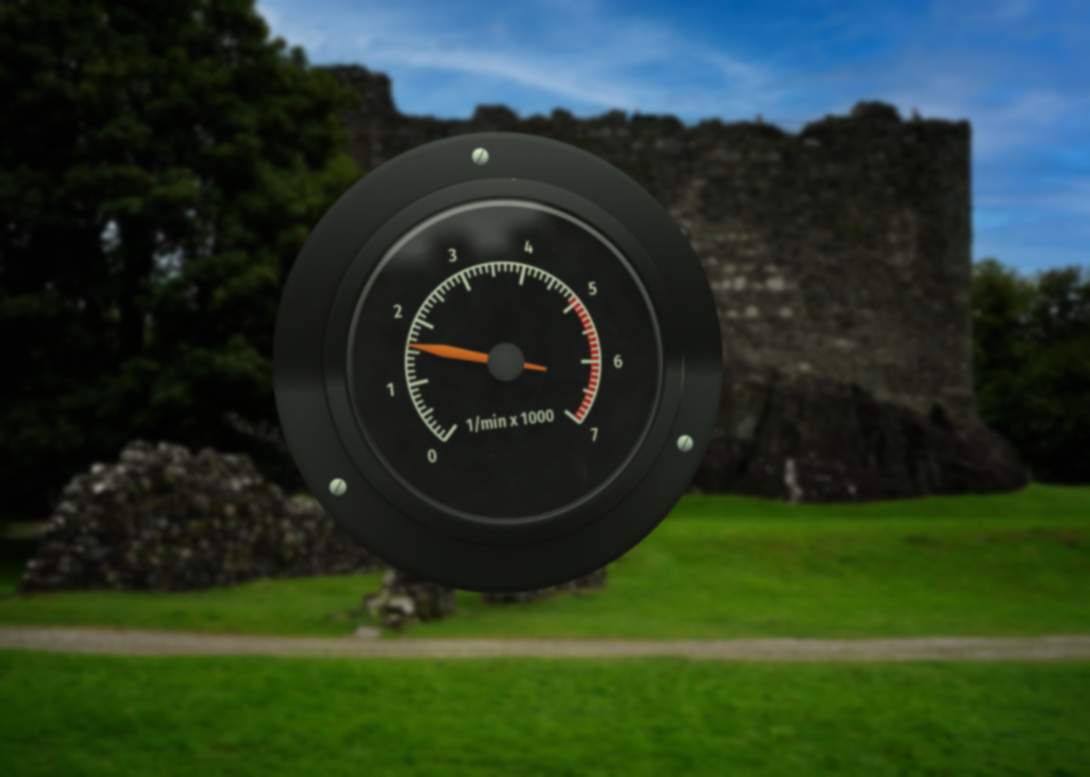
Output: 1600rpm
